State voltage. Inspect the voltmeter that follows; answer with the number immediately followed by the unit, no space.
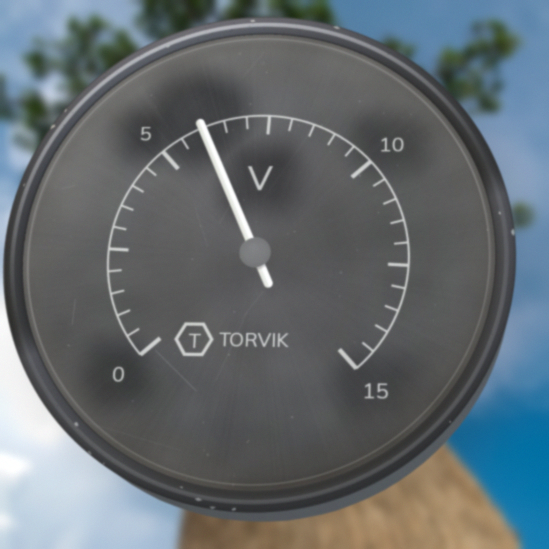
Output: 6V
